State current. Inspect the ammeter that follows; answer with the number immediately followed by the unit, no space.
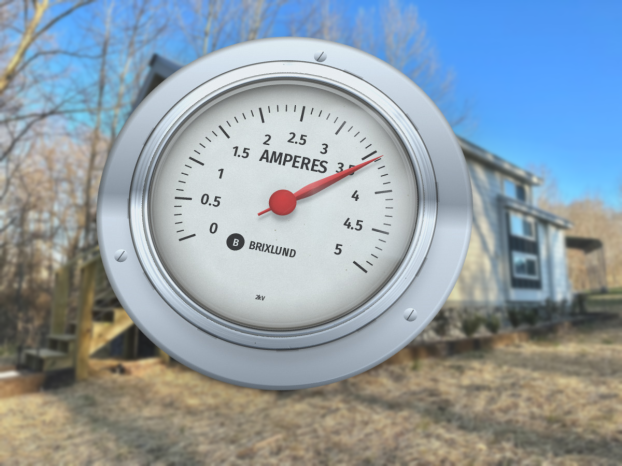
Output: 3.6A
